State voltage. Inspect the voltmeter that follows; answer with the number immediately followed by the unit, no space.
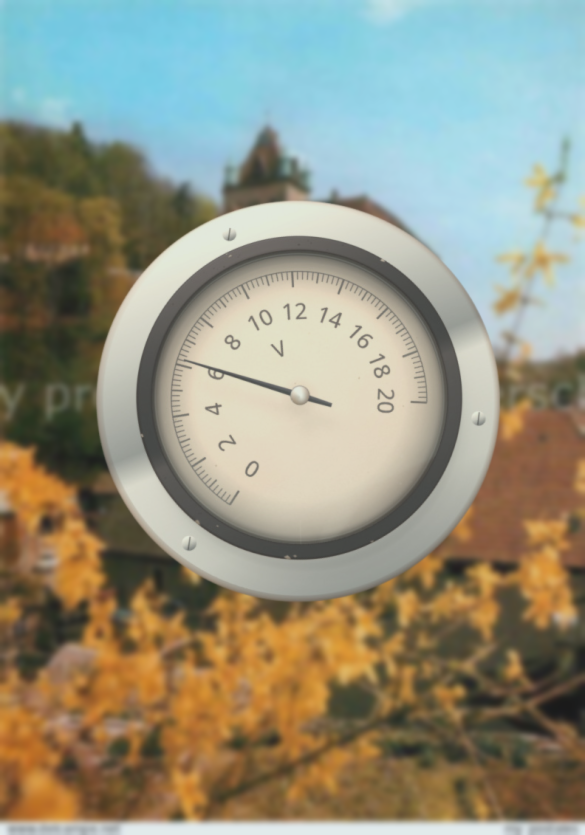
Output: 6.2V
